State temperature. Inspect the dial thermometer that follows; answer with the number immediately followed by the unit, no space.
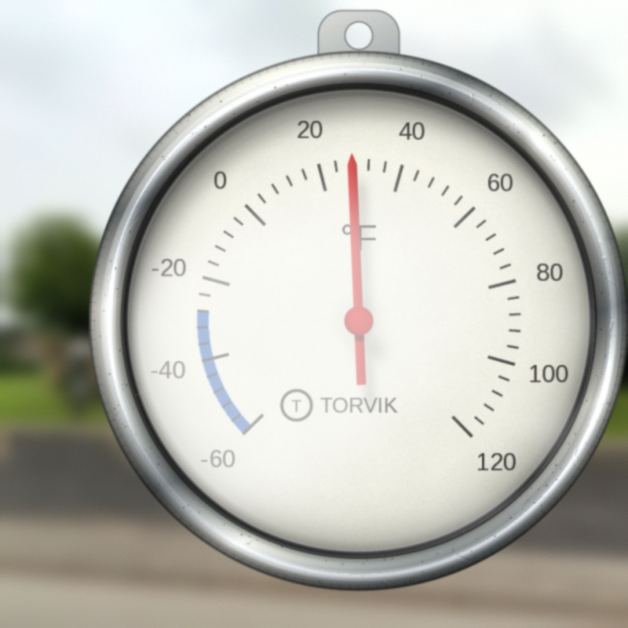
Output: 28°F
